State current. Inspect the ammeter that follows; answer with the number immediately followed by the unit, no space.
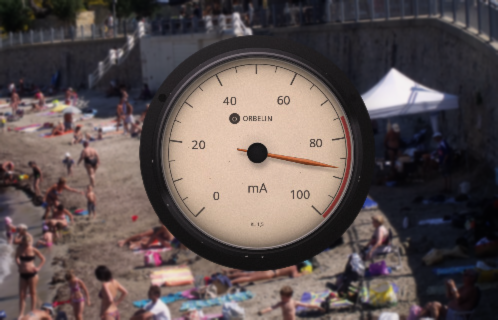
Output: 87.5mA
